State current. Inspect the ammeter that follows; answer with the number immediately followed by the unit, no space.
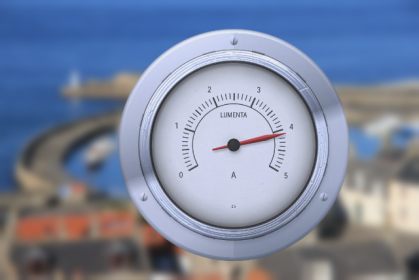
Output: 4.1A
